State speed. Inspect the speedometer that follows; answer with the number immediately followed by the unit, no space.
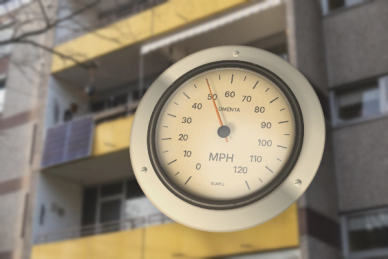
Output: 50mph
